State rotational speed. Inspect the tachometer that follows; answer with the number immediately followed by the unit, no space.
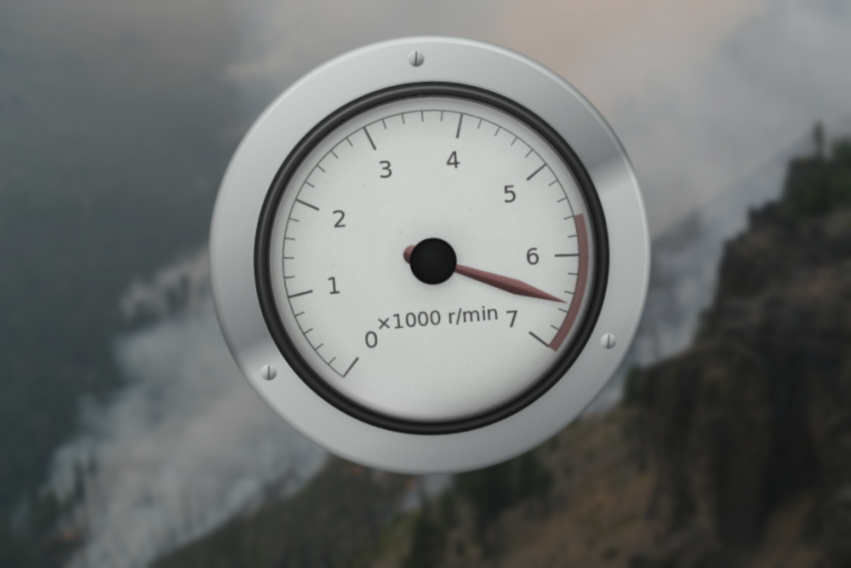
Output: 6500rpm
